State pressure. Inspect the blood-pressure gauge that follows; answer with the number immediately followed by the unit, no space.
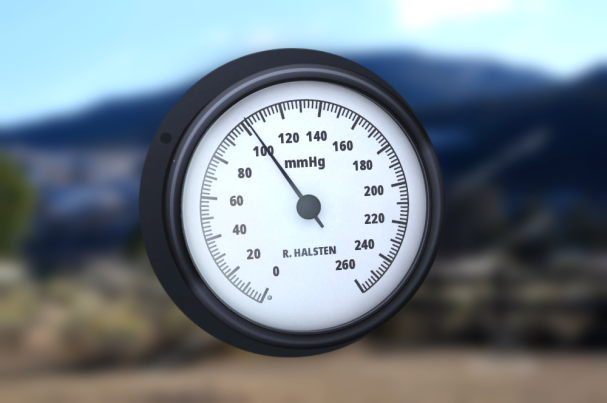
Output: 102mmHg
